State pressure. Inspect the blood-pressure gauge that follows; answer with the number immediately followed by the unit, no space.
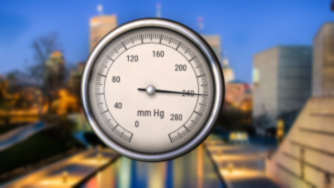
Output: 240mmHg
